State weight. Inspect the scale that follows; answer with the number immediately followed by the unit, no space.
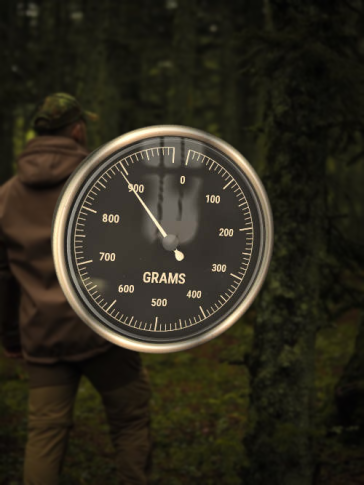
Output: 890g
